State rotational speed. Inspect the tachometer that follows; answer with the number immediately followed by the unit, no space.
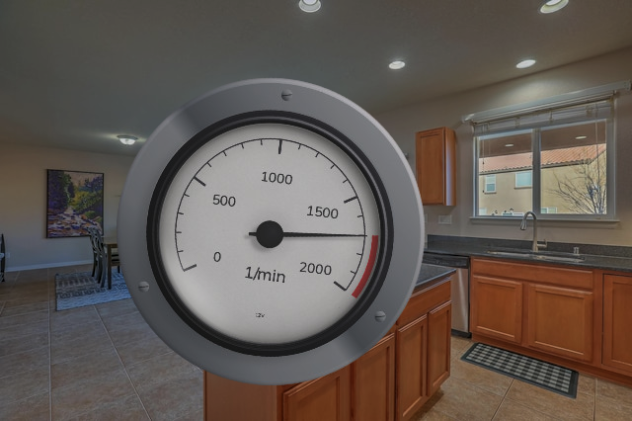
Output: 1700rpm
